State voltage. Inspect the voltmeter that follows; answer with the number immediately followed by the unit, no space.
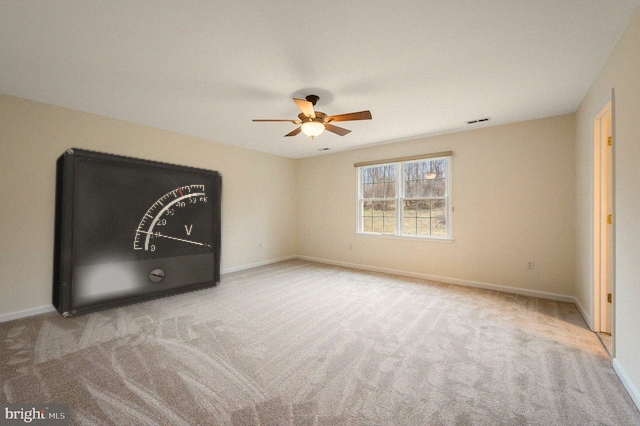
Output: 10V
